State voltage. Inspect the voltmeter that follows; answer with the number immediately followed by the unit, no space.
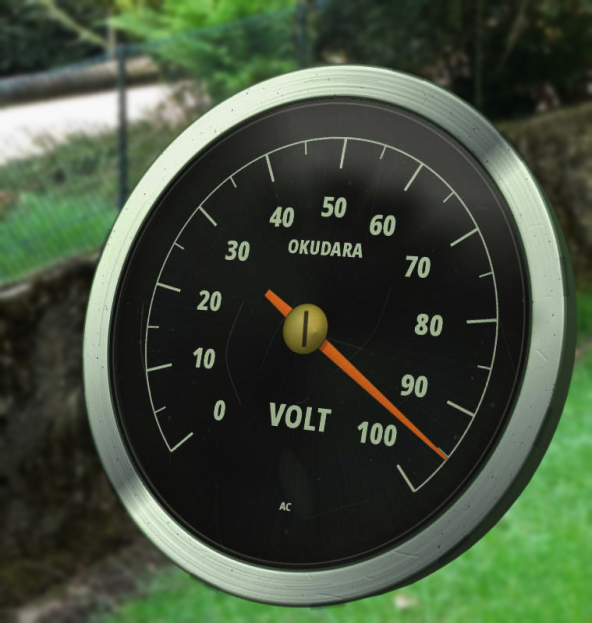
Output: 95V
